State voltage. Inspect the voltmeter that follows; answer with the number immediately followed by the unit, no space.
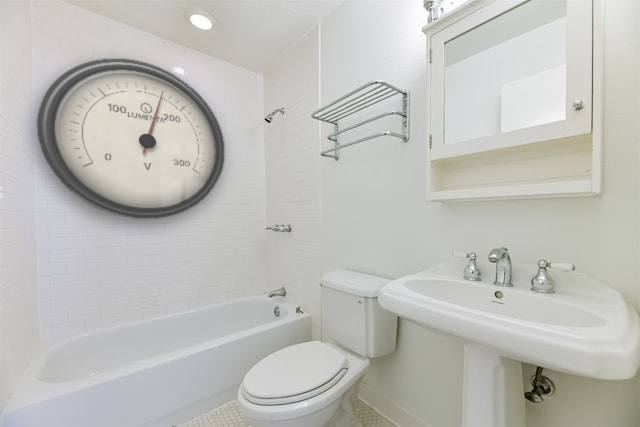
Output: 170V
